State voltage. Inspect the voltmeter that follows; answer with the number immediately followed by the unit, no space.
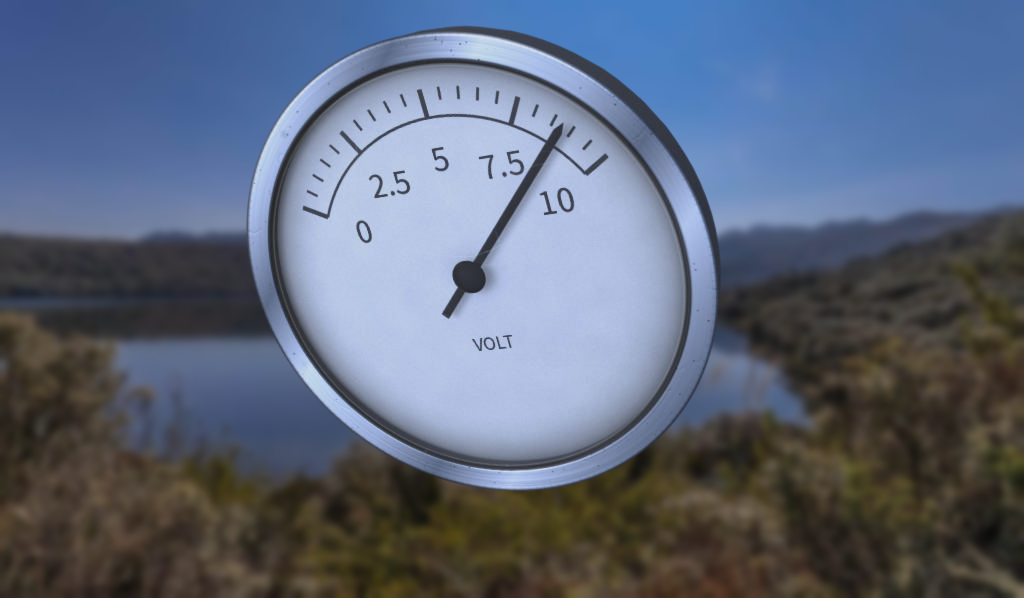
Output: 8.75V
